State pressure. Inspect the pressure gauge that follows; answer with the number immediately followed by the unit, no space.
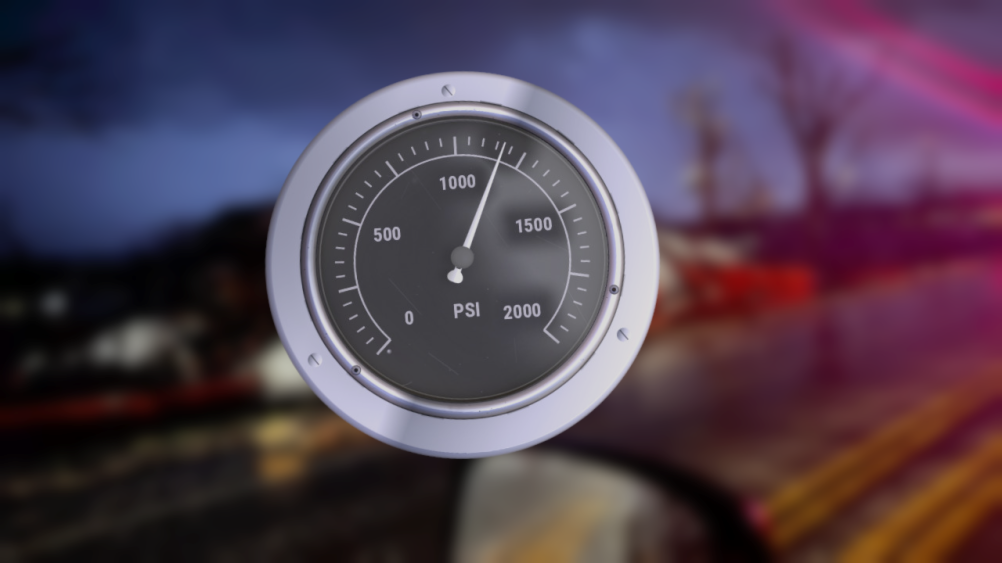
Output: 1175psi
